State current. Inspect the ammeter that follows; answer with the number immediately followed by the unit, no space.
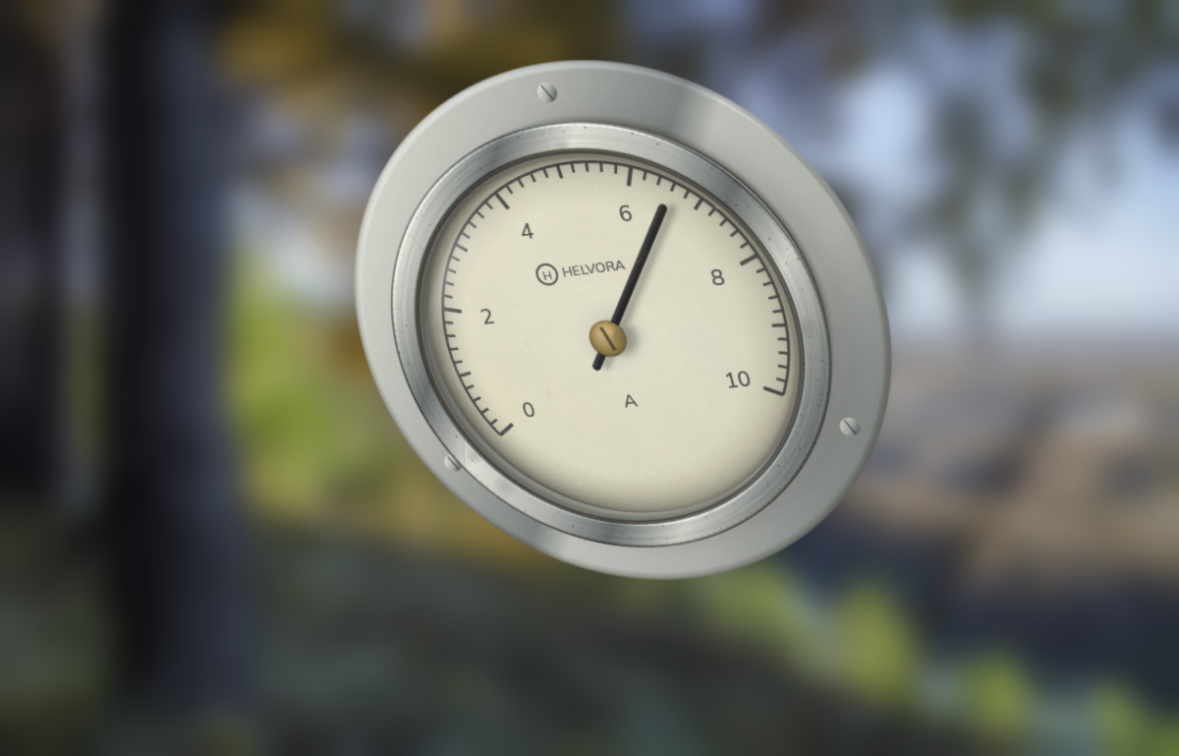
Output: 6.6A
